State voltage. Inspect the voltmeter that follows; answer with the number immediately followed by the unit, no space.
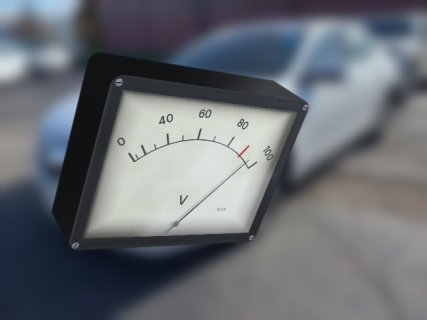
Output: 95V
